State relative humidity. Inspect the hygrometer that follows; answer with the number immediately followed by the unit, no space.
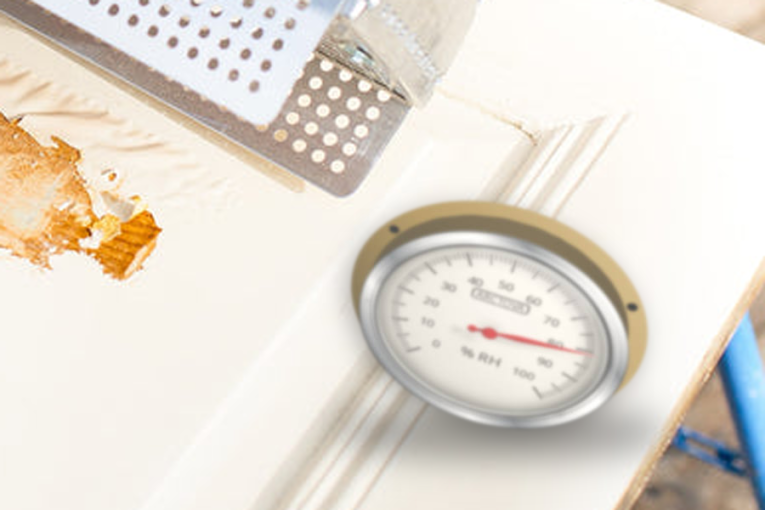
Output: 80%
